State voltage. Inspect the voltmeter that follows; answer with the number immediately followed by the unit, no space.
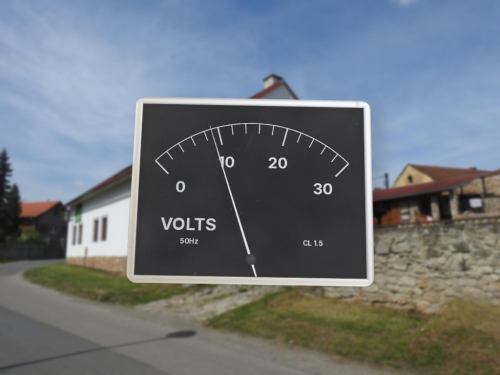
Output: 9V
